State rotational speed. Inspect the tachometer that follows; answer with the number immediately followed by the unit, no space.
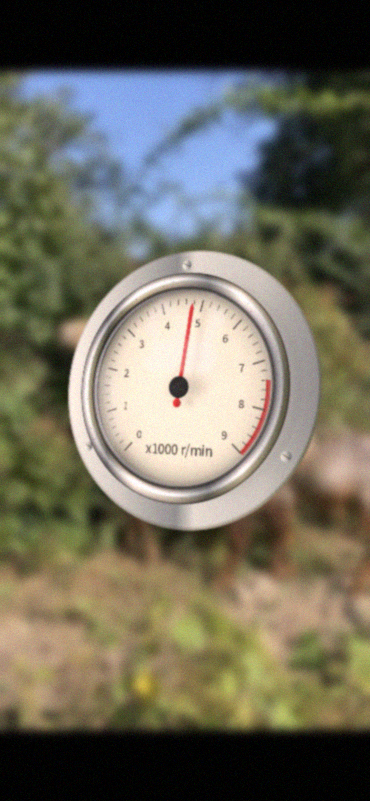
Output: 4800rpm
